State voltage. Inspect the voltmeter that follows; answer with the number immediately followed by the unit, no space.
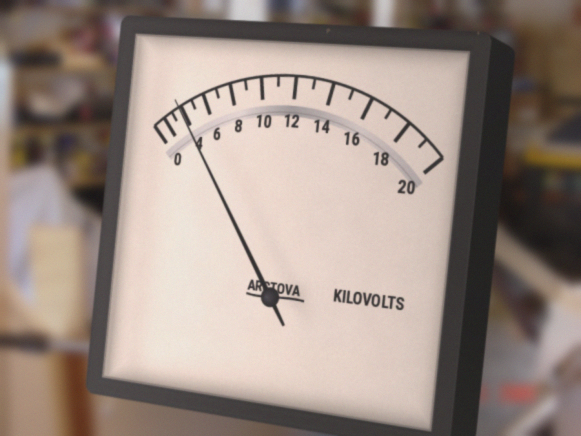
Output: 4kV
